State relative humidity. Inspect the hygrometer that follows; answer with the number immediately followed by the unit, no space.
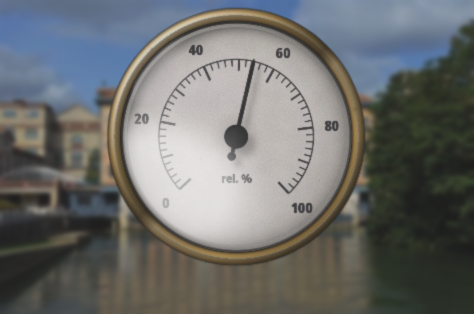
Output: 54%
